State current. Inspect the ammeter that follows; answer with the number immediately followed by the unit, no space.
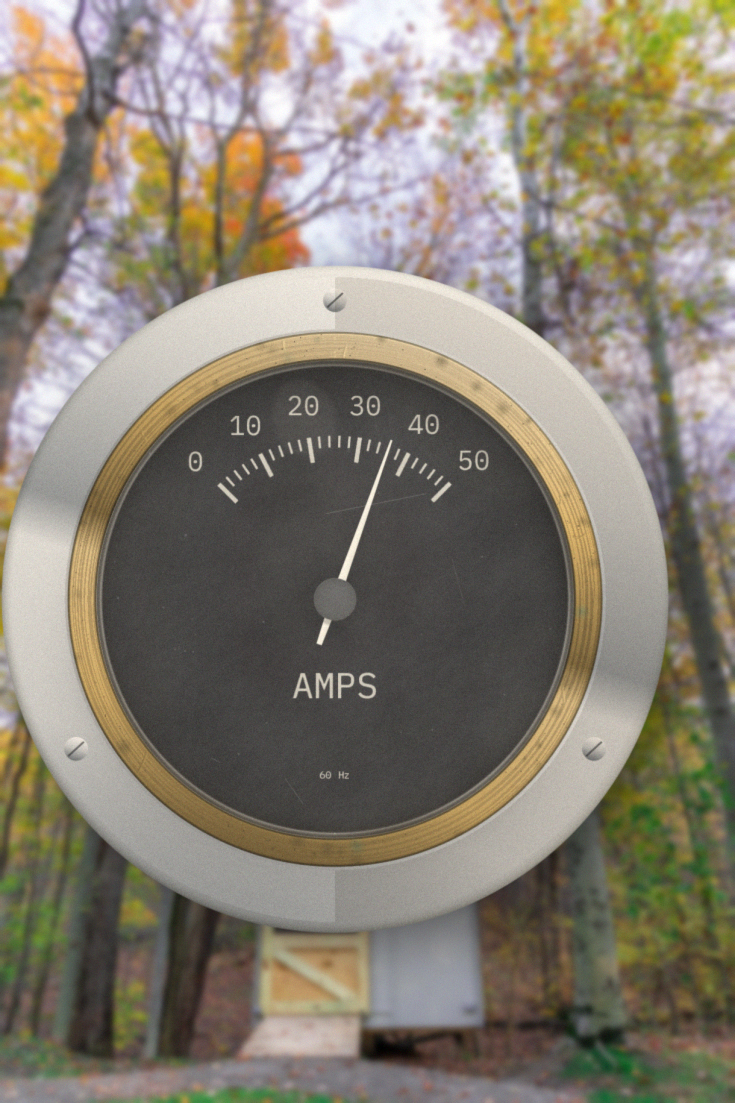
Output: 36A
